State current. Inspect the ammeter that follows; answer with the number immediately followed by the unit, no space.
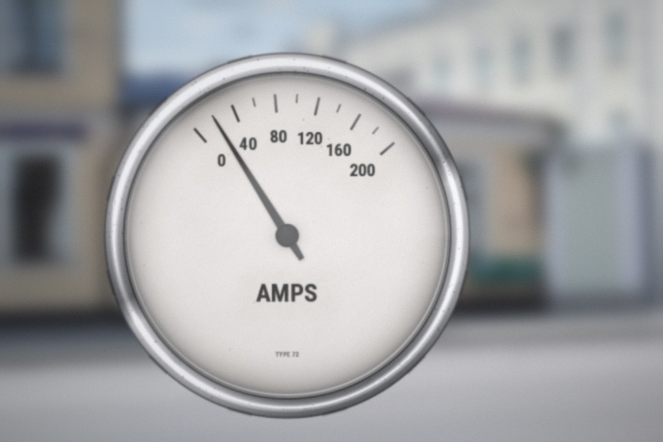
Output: 20A
